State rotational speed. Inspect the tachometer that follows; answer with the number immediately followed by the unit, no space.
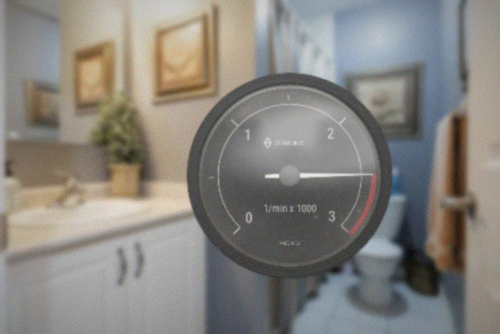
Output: 2500rpm
